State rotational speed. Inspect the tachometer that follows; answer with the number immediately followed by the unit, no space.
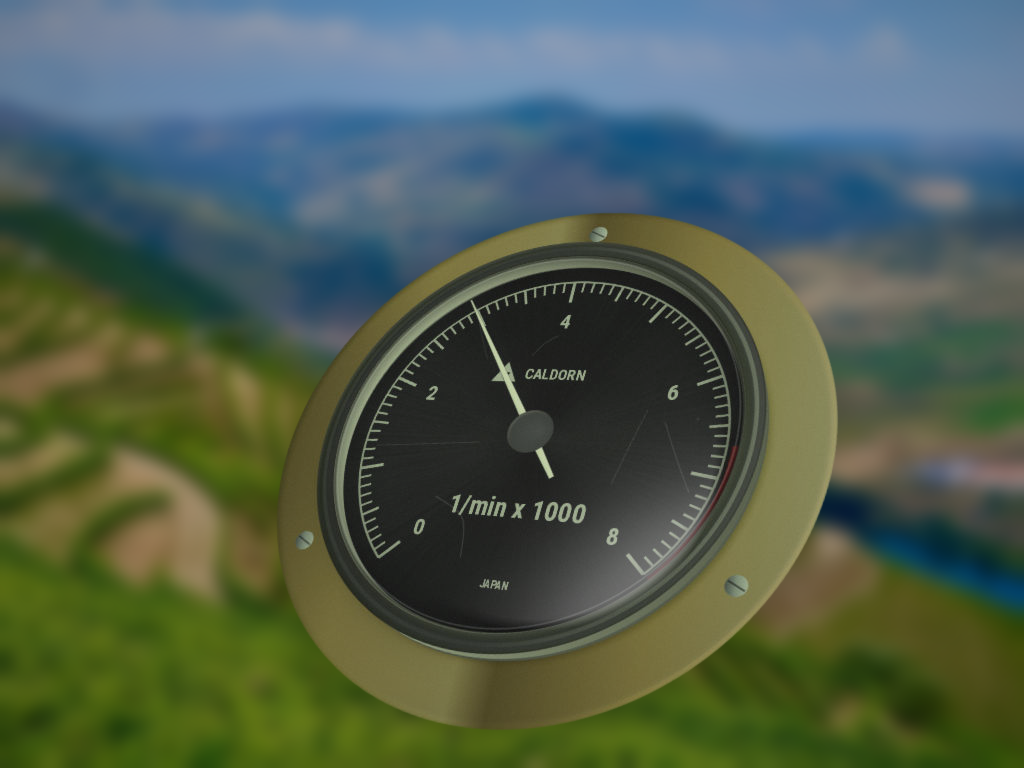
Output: 3000rpm
